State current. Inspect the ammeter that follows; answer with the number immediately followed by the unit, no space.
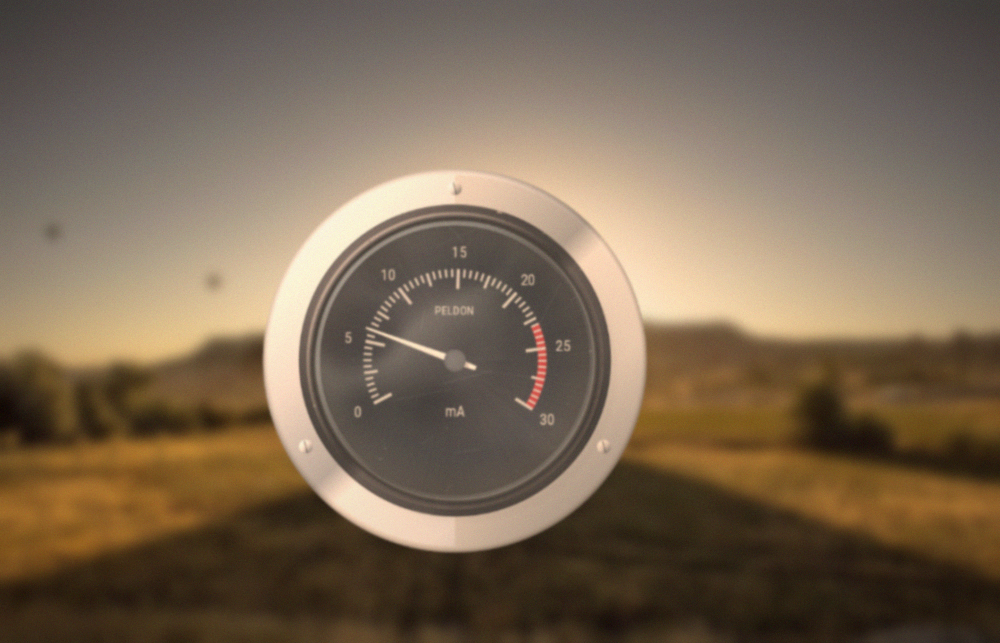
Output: 6mA
